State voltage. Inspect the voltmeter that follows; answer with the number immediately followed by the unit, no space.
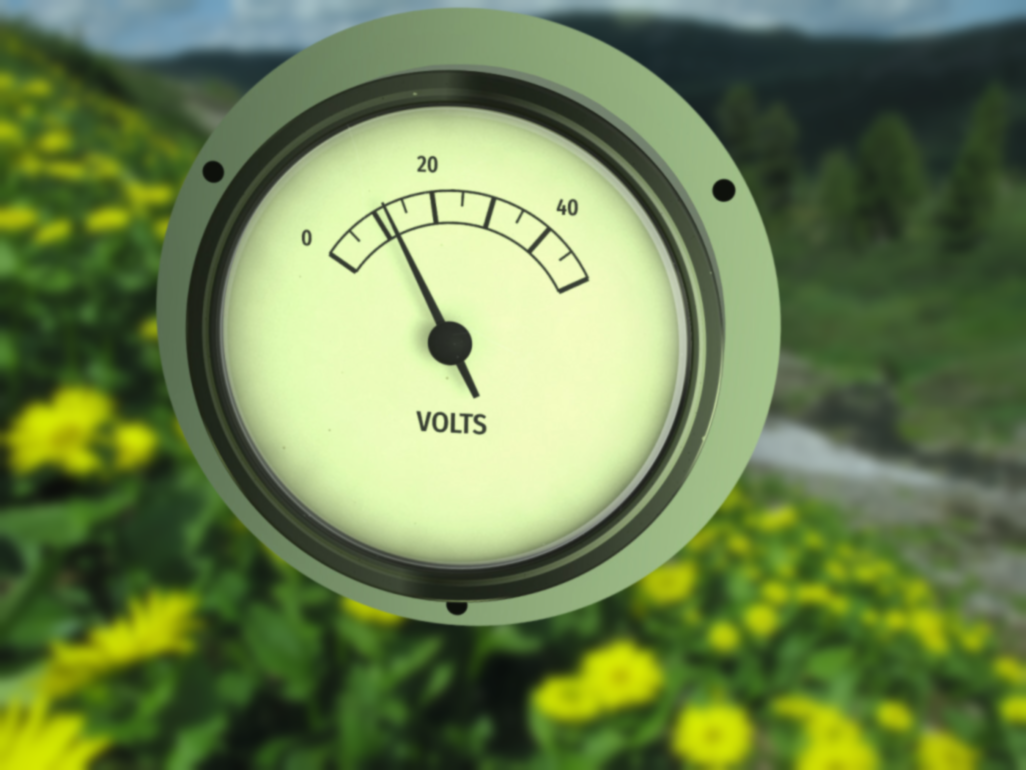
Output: 12.5V
